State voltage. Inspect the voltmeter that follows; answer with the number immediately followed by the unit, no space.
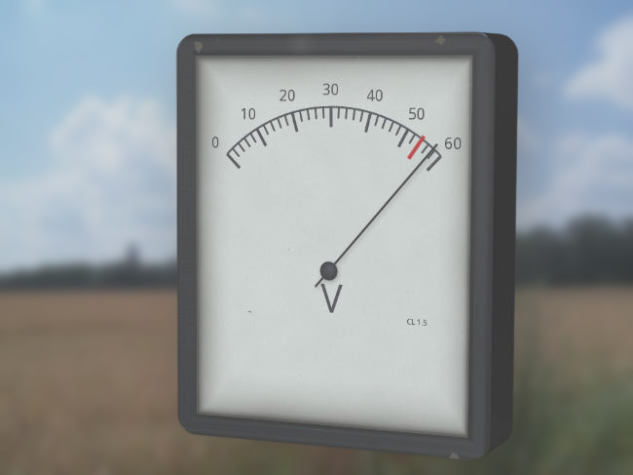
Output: 58V
